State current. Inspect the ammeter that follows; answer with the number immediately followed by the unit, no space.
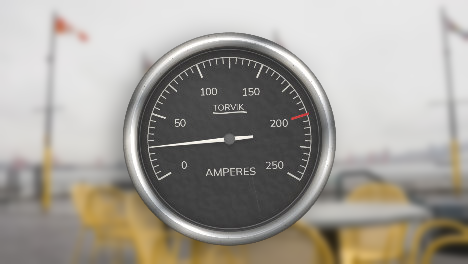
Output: 25A
